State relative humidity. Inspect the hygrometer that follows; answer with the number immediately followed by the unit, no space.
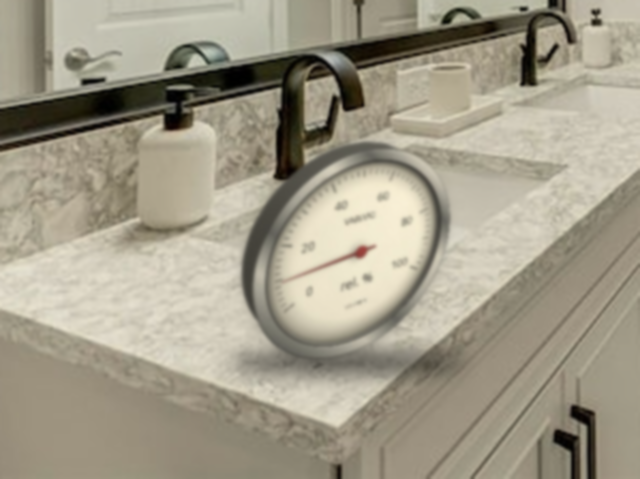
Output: 10%
